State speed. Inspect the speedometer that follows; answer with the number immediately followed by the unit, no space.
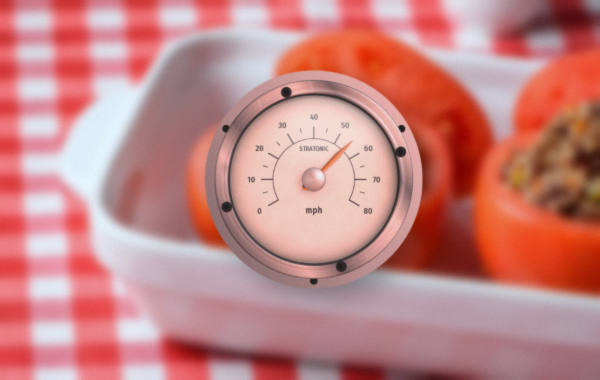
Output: 55mph
